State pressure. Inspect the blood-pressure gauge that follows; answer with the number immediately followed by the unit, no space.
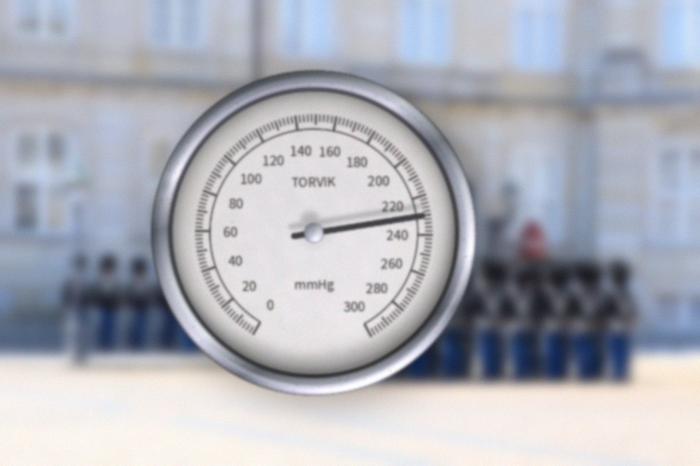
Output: 230mmHg
